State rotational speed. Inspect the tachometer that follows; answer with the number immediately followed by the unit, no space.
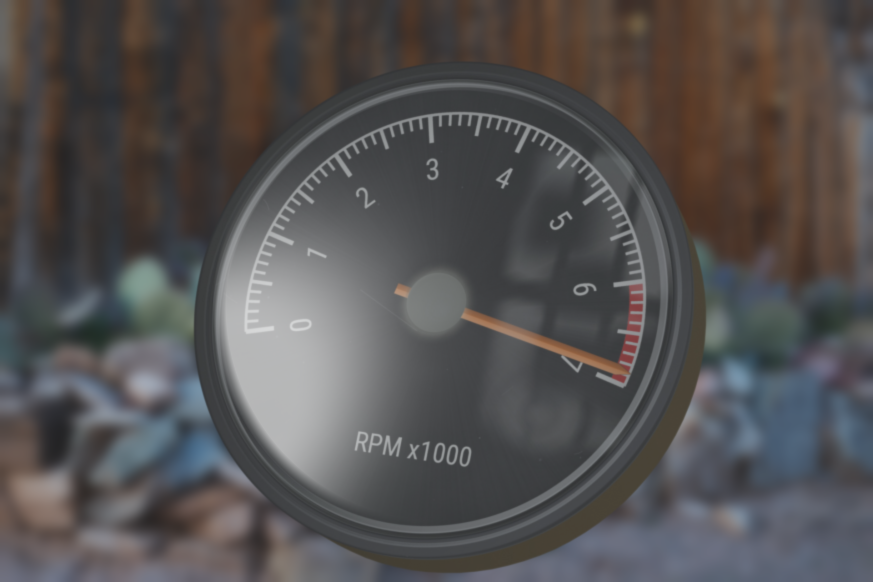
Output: 6900rpm
